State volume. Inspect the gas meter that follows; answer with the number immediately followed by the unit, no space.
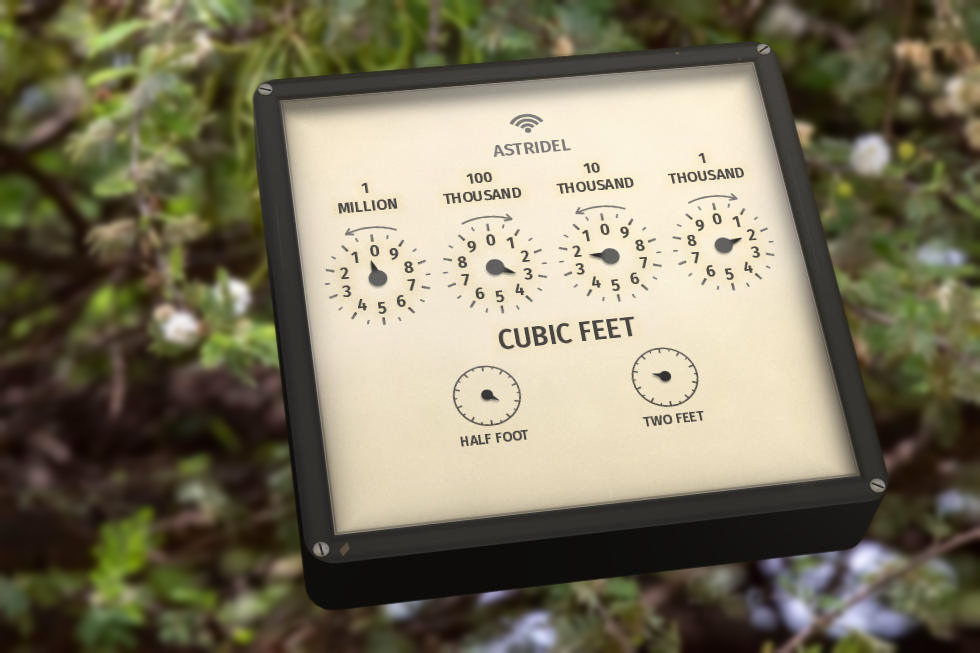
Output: 32200ft³
